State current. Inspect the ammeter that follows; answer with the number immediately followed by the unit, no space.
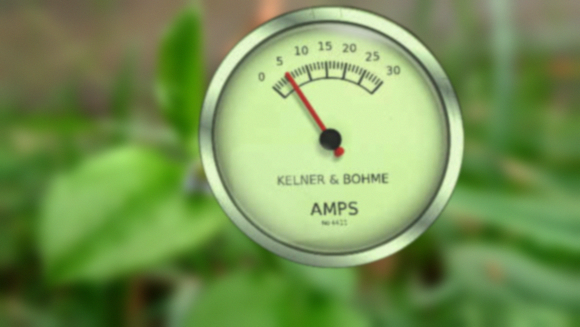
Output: 5A
